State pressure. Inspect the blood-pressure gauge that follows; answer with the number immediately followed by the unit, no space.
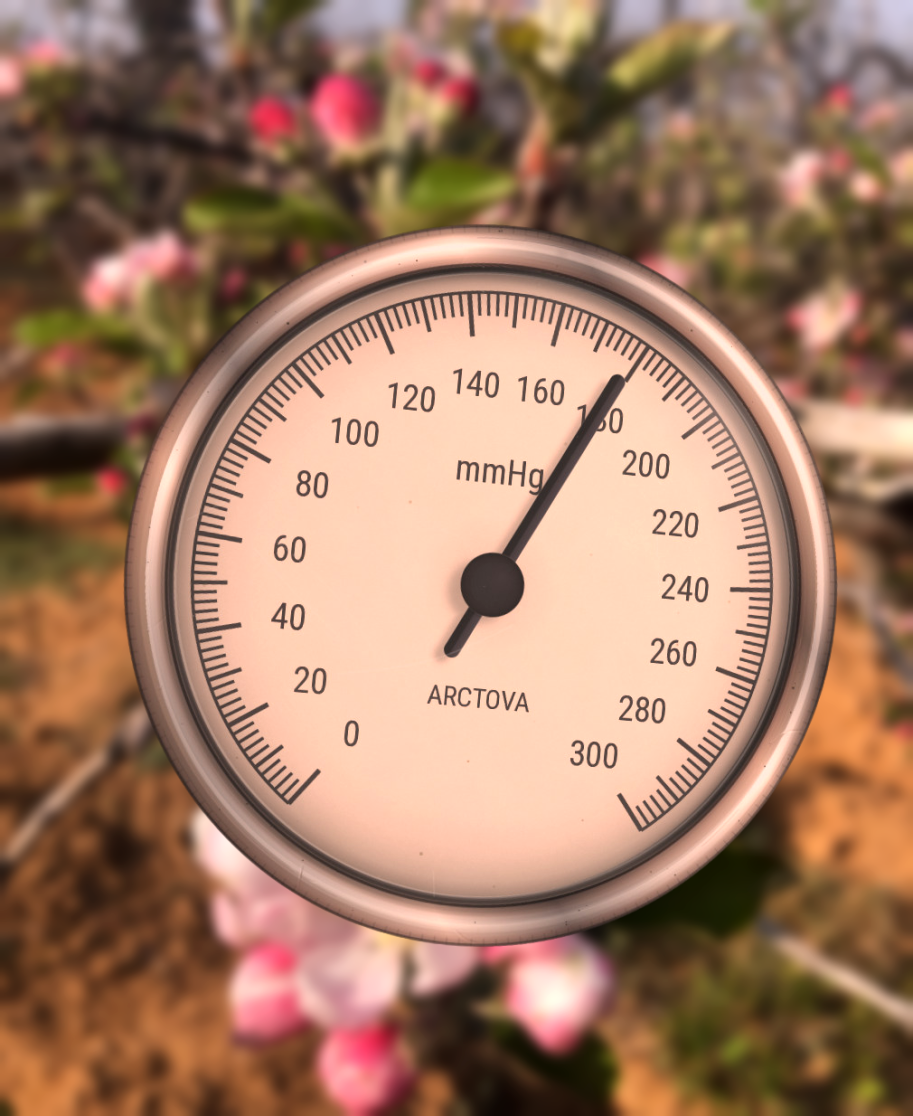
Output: 178mmHg
